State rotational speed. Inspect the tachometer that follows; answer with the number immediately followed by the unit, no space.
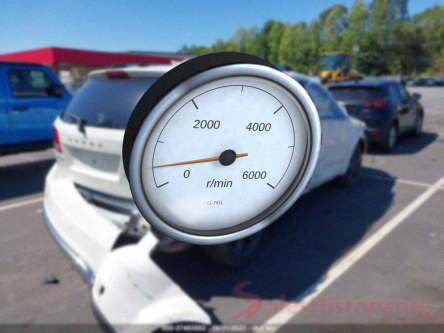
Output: 500rpm
